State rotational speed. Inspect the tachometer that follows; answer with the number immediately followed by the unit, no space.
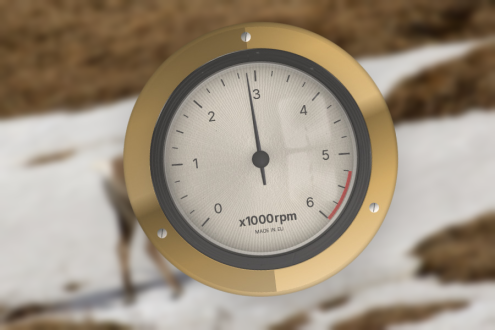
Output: 2875rpm
